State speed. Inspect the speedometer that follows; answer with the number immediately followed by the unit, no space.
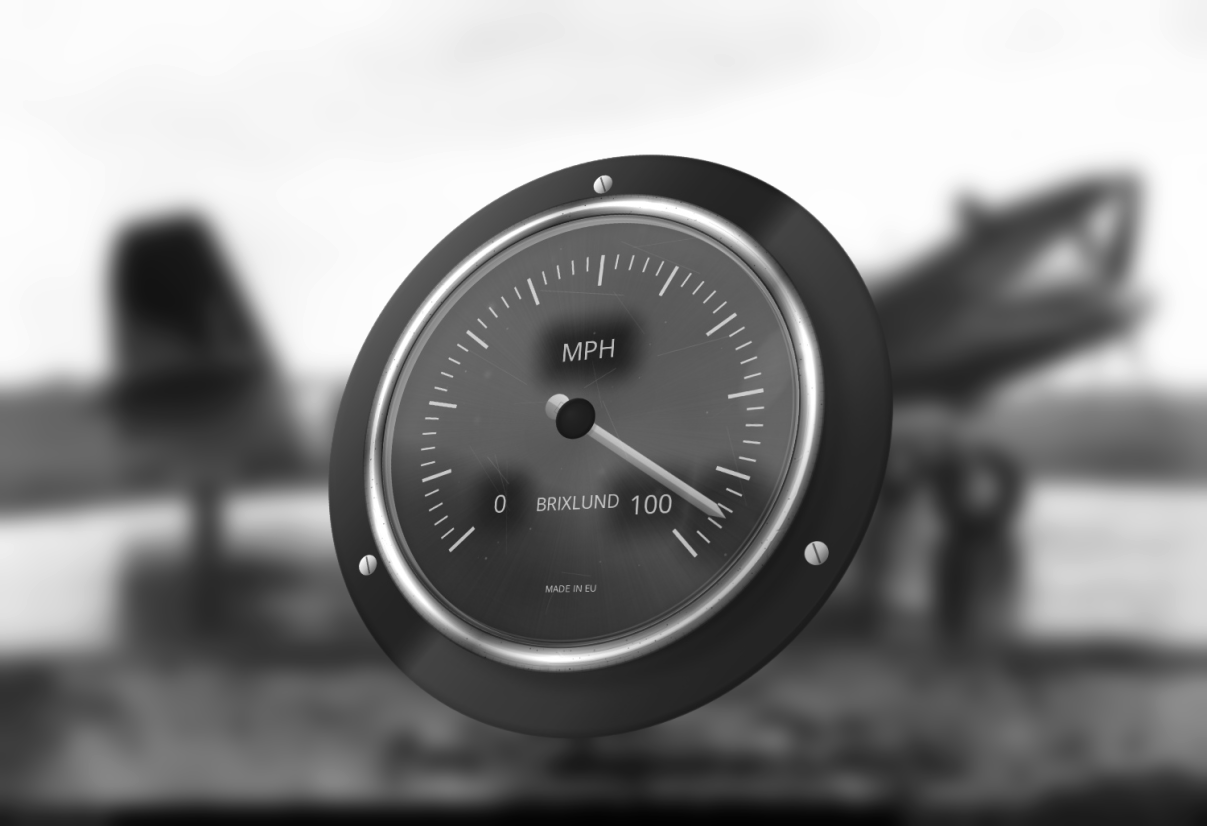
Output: 95mph
